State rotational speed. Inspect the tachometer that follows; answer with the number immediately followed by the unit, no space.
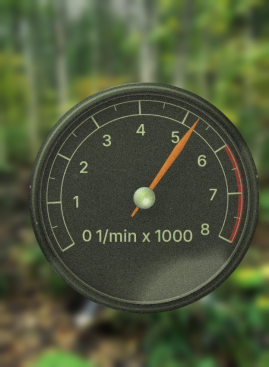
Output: 5250rpm
